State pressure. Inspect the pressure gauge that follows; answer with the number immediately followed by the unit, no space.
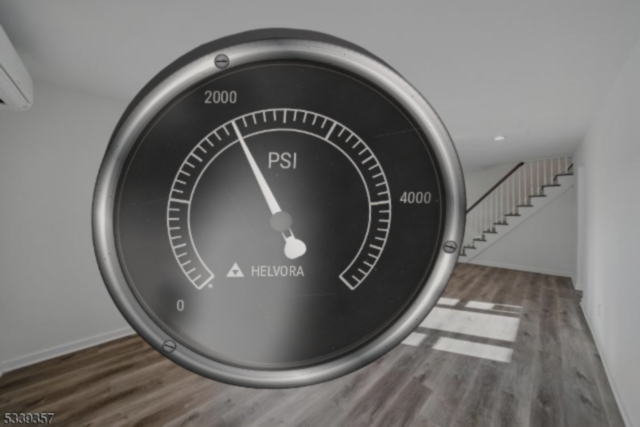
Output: 2000psi
